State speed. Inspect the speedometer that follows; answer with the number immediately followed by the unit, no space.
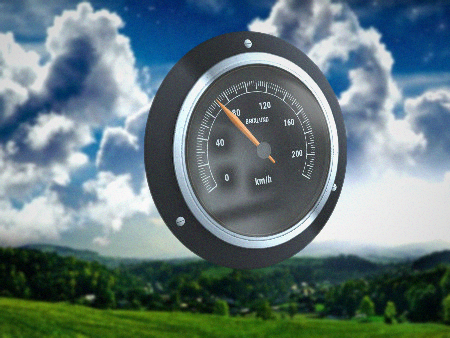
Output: 70km/h
